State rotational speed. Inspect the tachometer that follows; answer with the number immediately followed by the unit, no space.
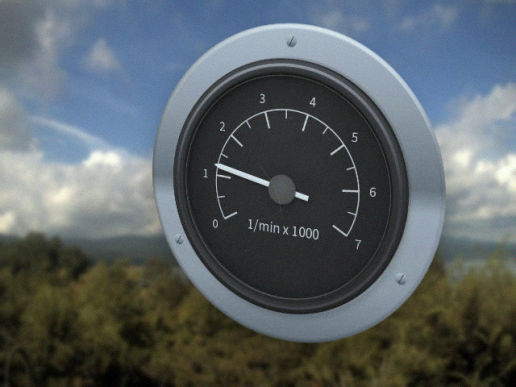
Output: 1250rpm
